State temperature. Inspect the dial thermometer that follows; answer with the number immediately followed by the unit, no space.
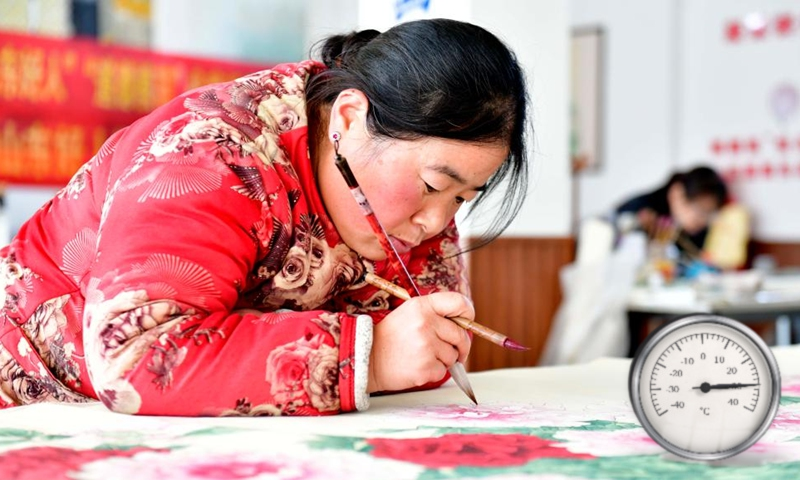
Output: 30°C
